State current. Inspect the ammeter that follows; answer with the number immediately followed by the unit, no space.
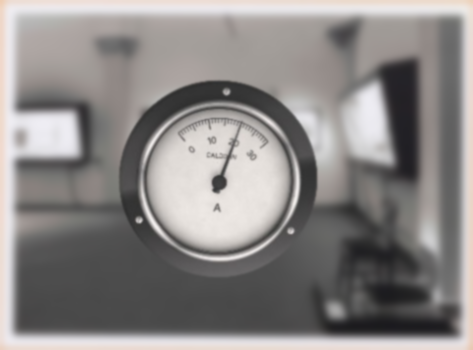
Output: 20A
